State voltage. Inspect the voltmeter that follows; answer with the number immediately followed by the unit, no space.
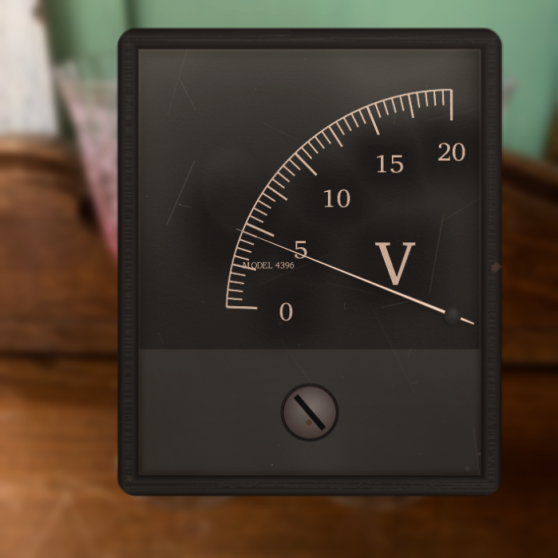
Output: 4.5V
